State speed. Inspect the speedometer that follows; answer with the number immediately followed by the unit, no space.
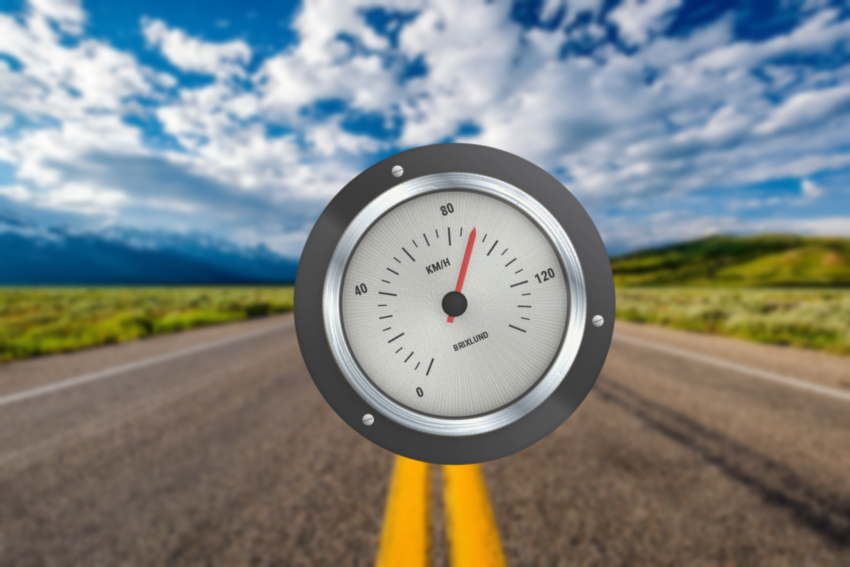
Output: 90km/h
